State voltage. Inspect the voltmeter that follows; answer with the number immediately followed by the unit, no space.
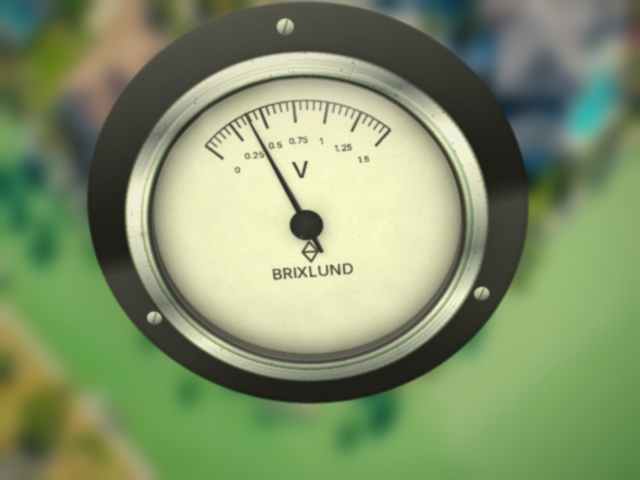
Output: 0.4V
